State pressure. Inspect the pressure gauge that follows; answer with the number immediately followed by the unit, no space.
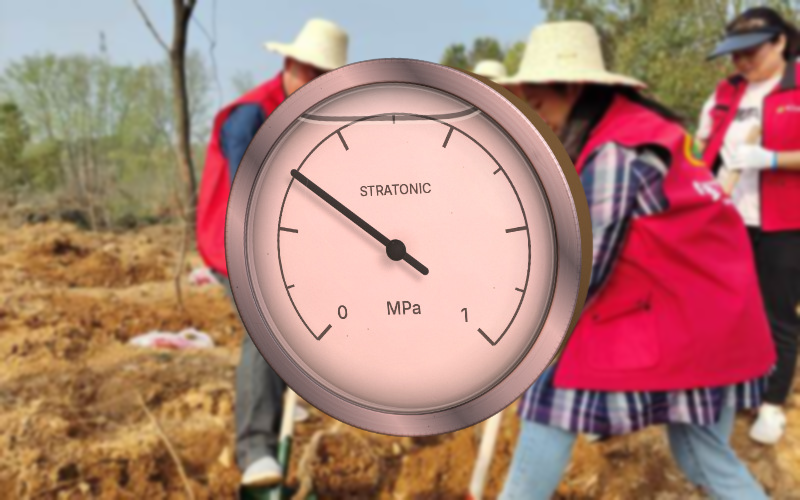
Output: 0.3MPa
